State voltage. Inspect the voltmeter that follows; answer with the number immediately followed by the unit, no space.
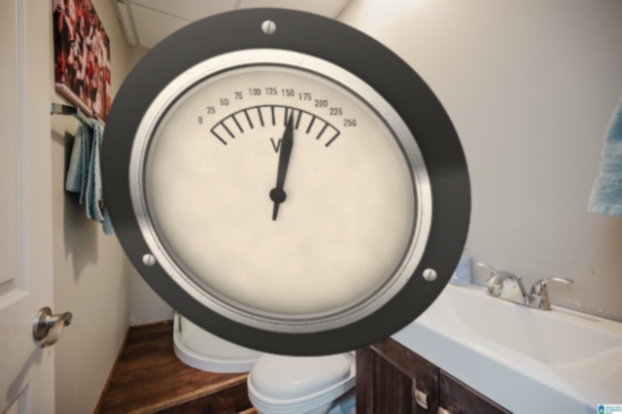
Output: 162.5V
